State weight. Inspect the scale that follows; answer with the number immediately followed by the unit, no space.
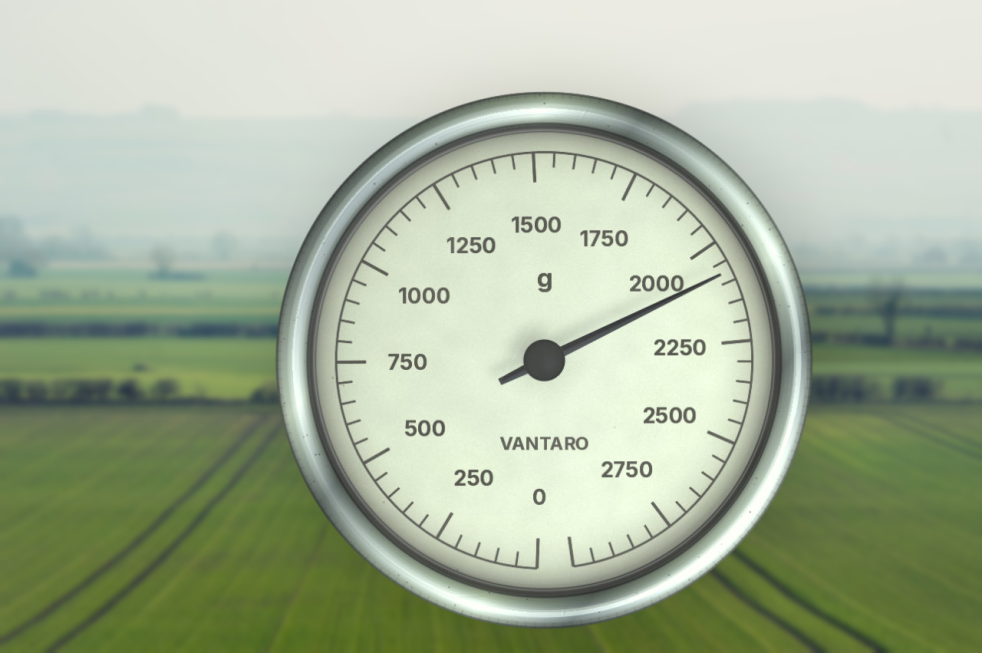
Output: 2075g
